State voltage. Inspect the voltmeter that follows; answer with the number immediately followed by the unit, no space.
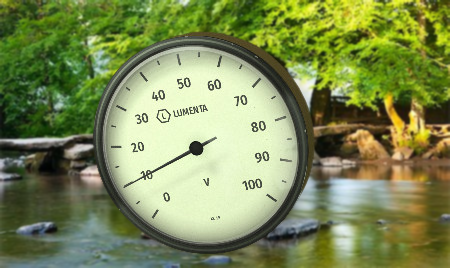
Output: 10V
